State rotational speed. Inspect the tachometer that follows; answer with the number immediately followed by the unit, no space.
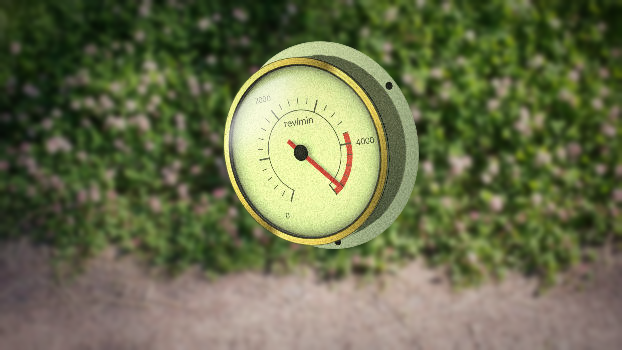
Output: 4800rpm
